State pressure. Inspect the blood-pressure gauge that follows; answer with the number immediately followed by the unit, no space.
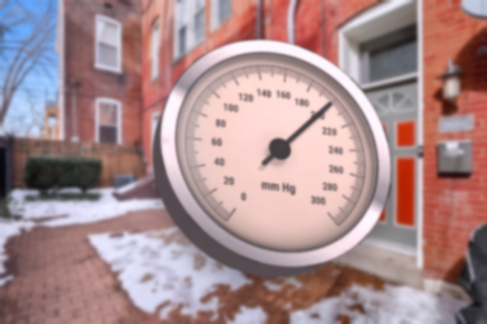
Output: 200mmHg
